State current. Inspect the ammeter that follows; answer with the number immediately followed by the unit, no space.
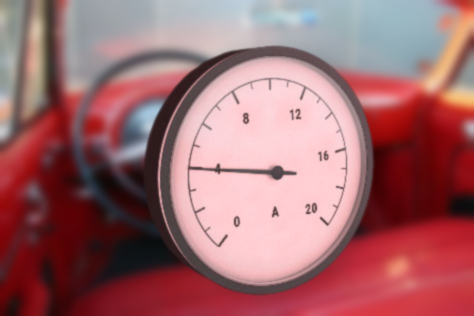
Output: 4A
